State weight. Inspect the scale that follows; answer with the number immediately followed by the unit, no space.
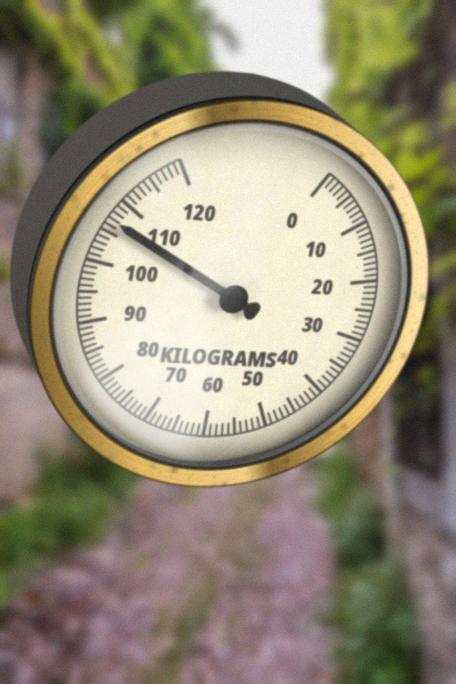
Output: 107kg
